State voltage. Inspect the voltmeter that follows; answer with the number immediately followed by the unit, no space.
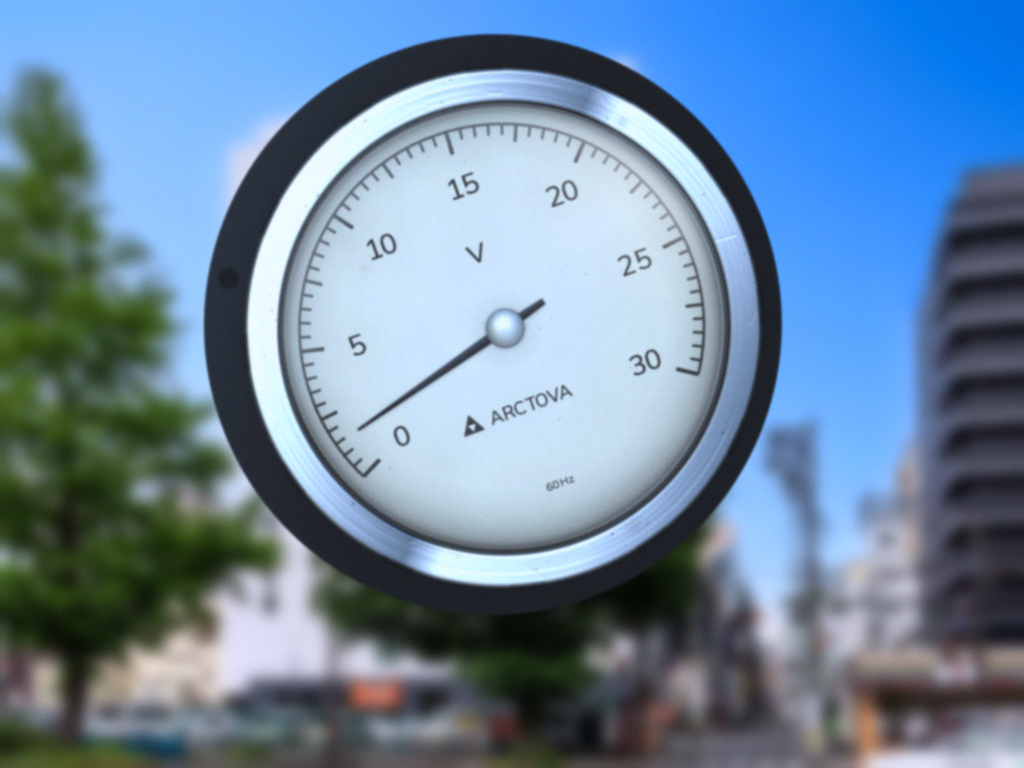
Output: 1.5V
